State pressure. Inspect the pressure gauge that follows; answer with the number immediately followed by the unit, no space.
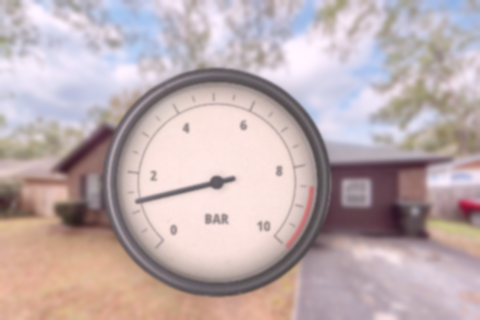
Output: 1.25bar
